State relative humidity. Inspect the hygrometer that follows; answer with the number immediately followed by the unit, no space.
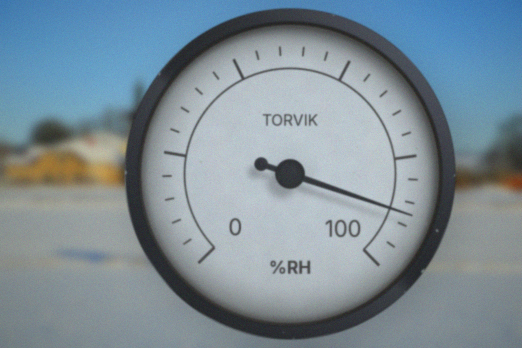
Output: 90%
